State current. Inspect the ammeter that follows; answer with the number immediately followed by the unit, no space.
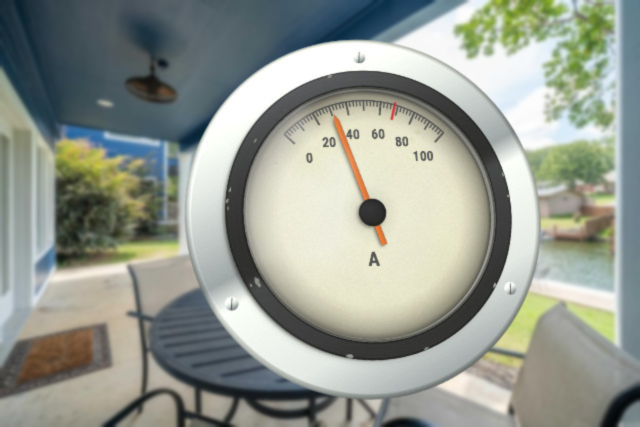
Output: 30A
